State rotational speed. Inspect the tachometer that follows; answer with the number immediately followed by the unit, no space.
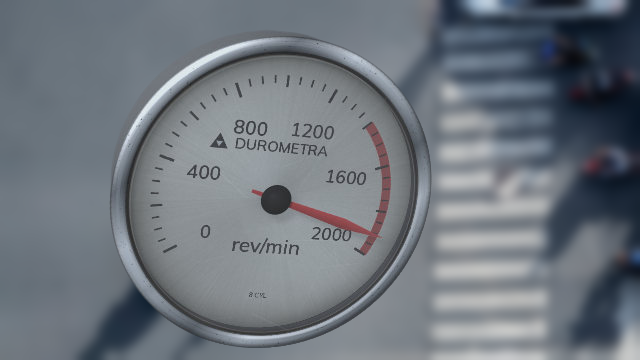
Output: 1900rpm
